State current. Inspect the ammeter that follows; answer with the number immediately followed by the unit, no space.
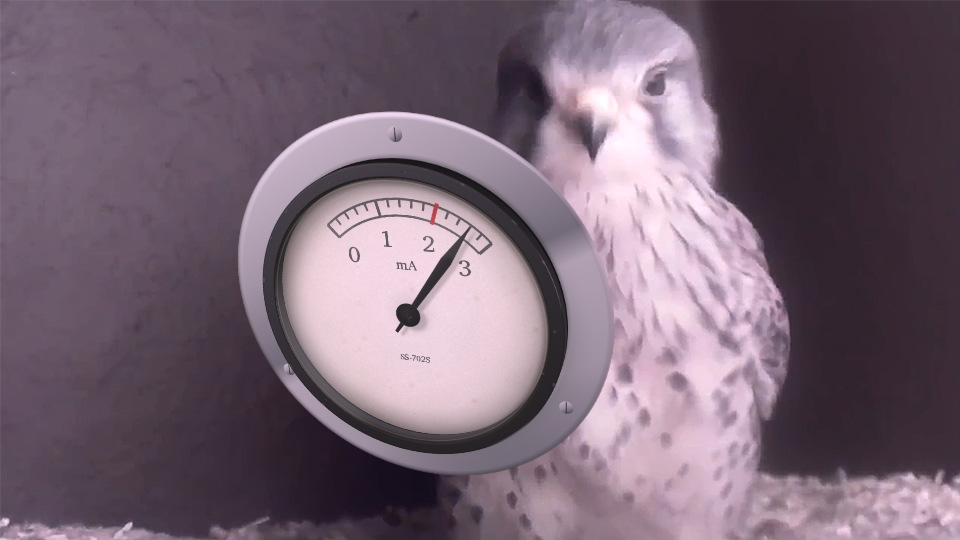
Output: 2.6mA
